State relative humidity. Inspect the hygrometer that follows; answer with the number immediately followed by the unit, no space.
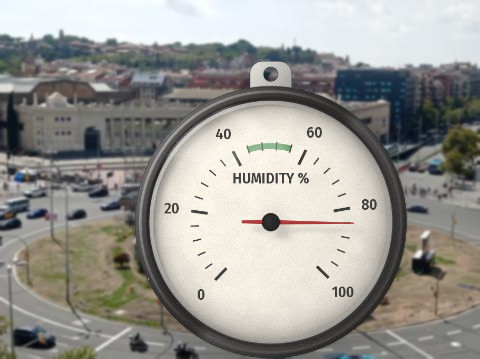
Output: 84%
